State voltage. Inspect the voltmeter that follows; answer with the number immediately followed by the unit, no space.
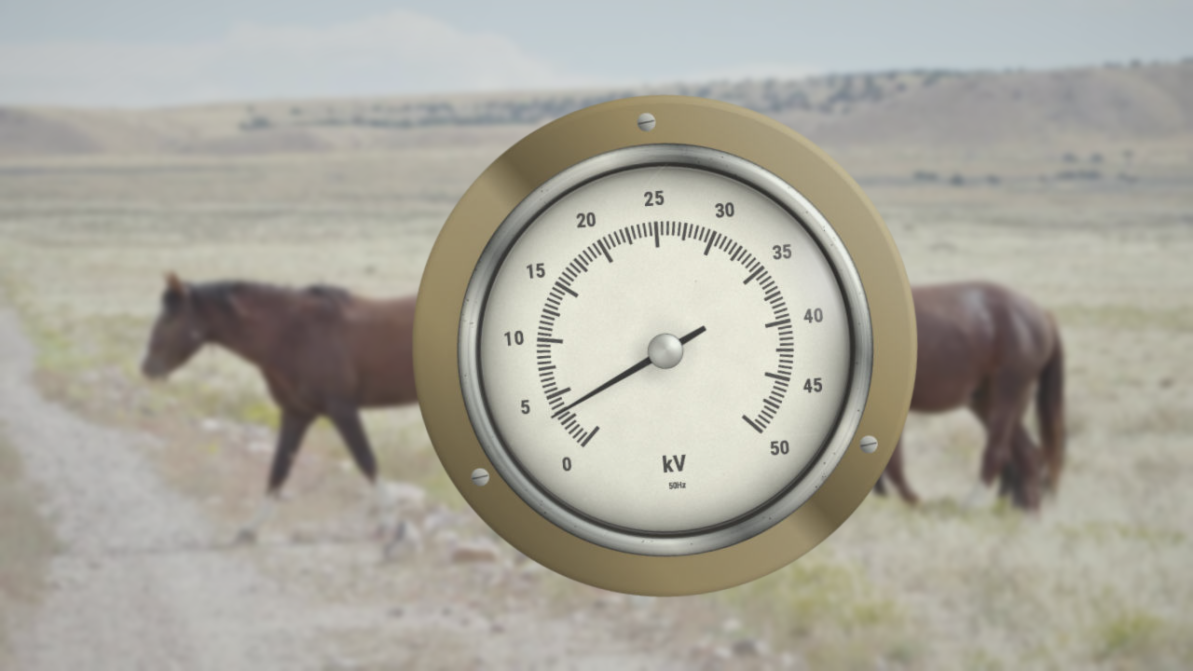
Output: 3.5kV
